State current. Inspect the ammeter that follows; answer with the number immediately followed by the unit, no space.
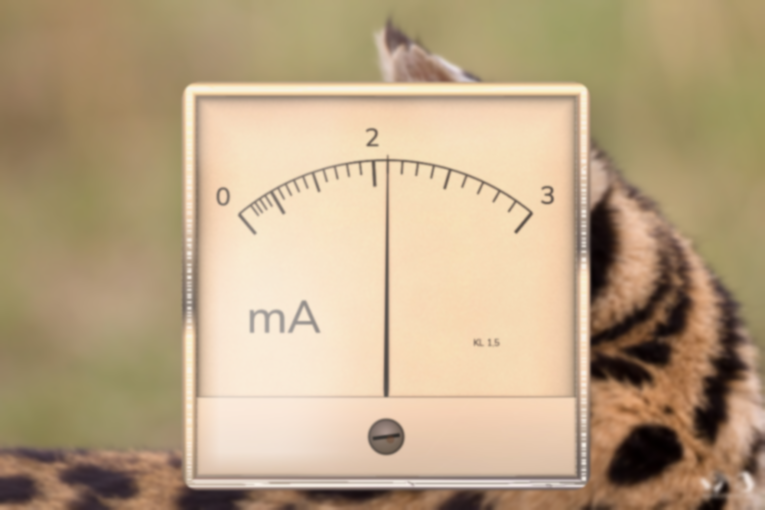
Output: 2.1mA
